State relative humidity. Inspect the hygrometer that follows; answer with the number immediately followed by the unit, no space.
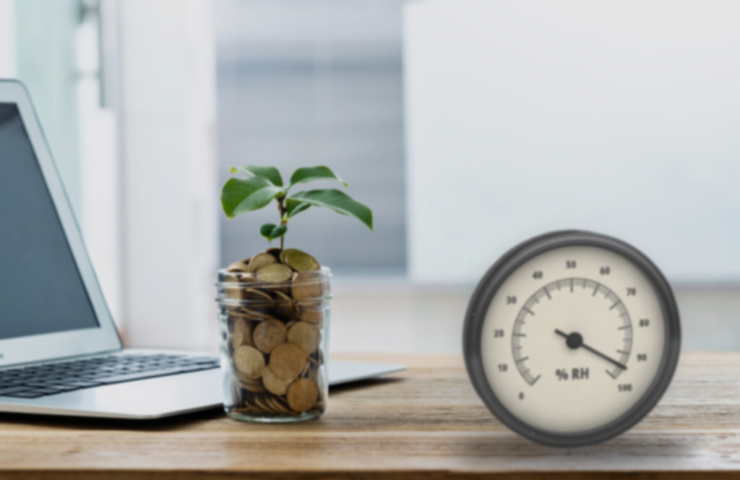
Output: 95%
